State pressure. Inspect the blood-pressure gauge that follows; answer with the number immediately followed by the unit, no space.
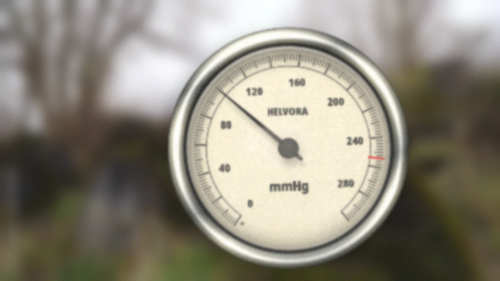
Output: 100mmHg
